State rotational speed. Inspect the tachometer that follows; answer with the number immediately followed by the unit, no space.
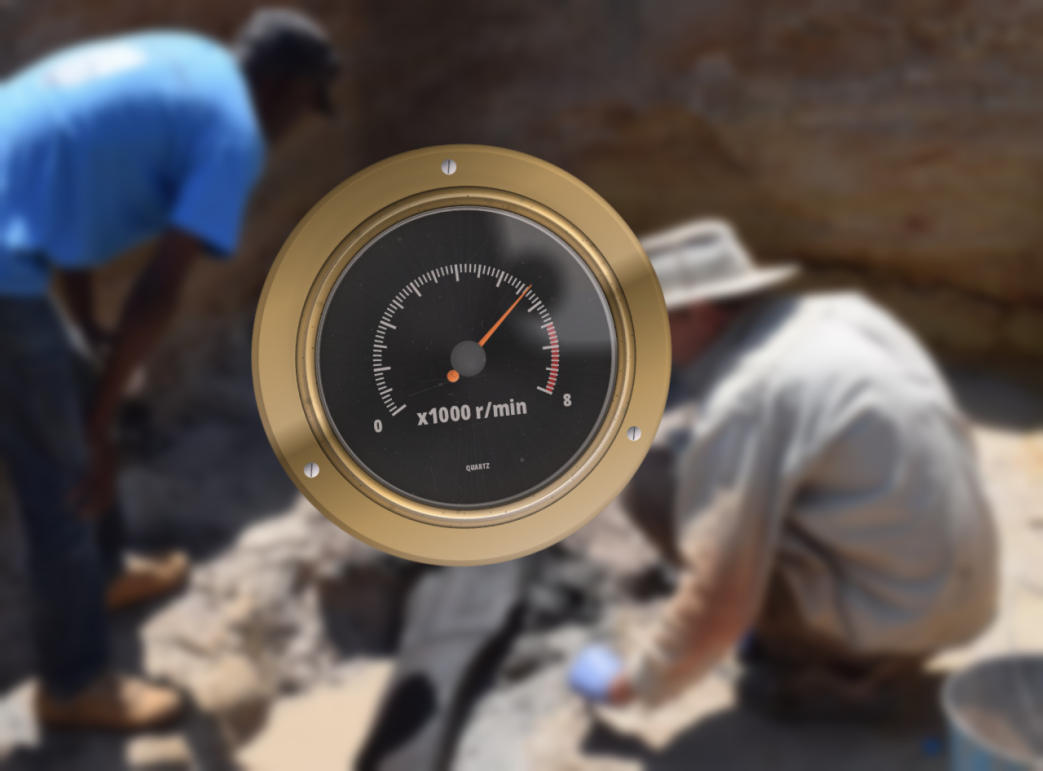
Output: 5600rpm
